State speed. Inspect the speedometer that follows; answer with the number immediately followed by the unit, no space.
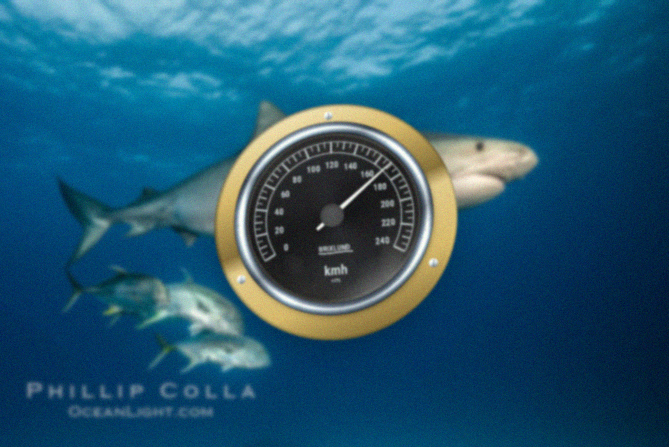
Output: 170km/h
